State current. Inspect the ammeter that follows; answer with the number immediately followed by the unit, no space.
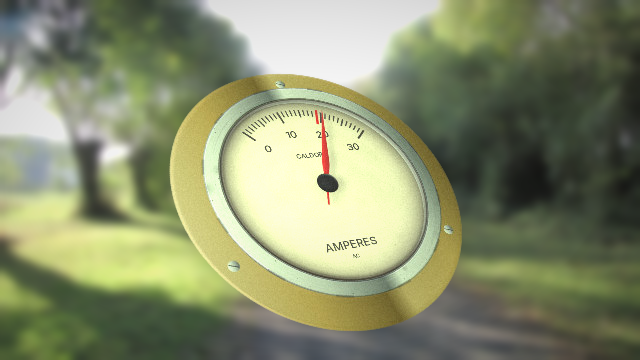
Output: 20A
